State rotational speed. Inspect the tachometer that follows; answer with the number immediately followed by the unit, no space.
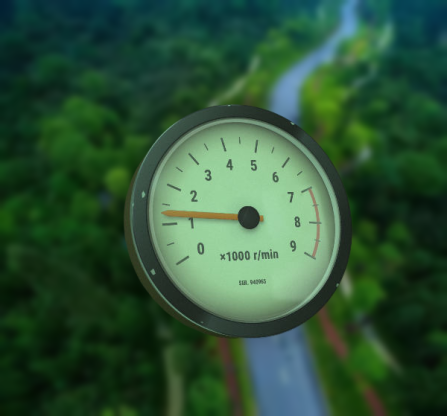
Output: 1250rpm
